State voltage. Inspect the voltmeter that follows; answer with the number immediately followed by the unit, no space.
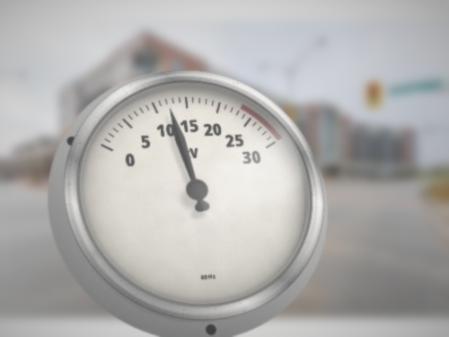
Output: 12kV
